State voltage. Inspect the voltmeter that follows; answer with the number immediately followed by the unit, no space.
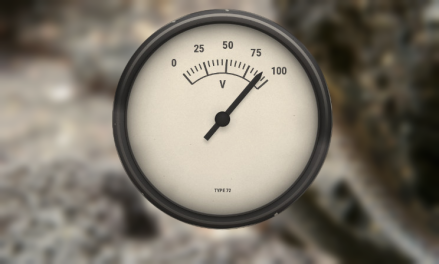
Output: 90V
